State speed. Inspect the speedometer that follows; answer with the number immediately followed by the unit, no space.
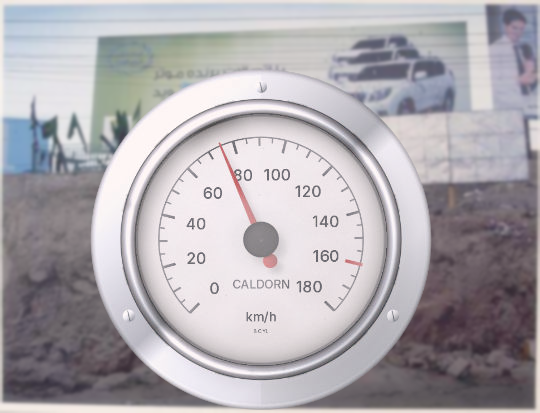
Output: 75km/h
